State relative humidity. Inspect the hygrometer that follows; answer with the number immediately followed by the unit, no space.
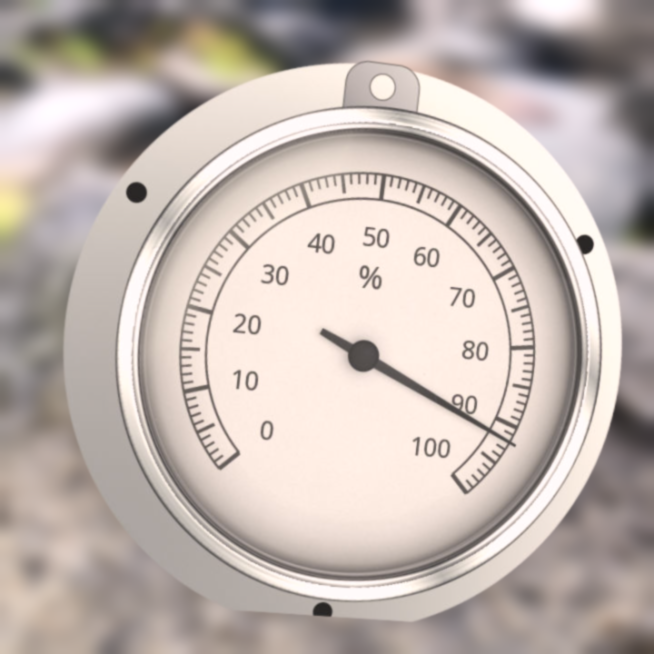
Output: 92%
